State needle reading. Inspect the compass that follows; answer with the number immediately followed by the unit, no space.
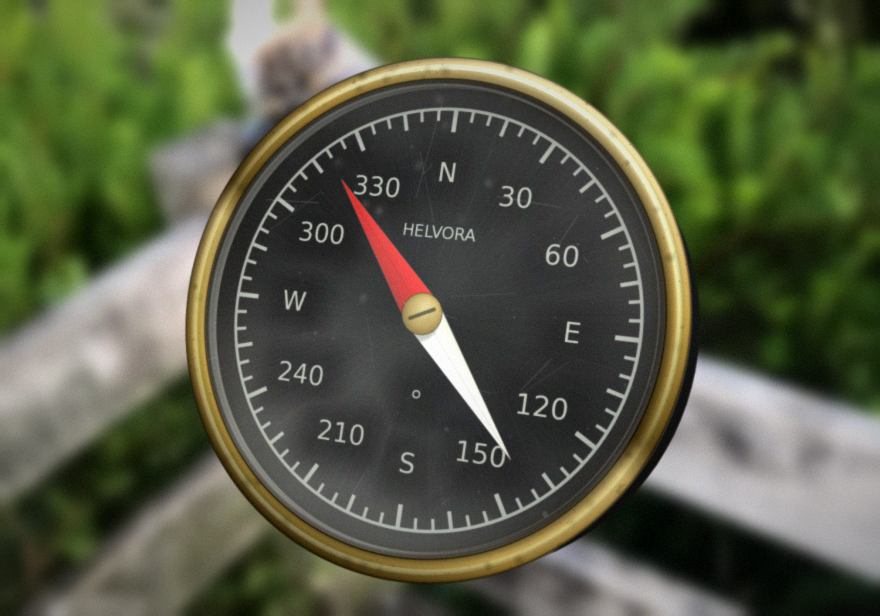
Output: 320°
